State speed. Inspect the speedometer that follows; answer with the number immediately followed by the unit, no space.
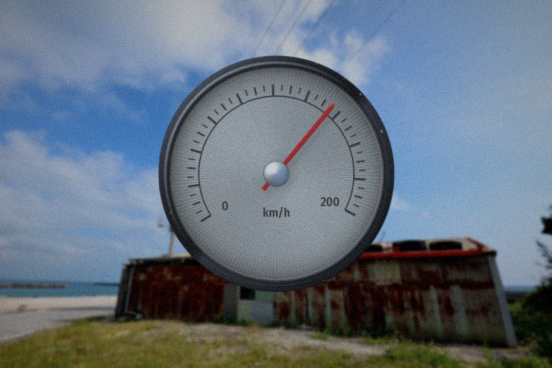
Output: 135km/h
